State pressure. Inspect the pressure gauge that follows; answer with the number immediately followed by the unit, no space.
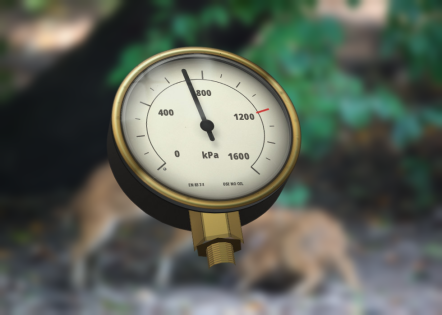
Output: 700kPa
